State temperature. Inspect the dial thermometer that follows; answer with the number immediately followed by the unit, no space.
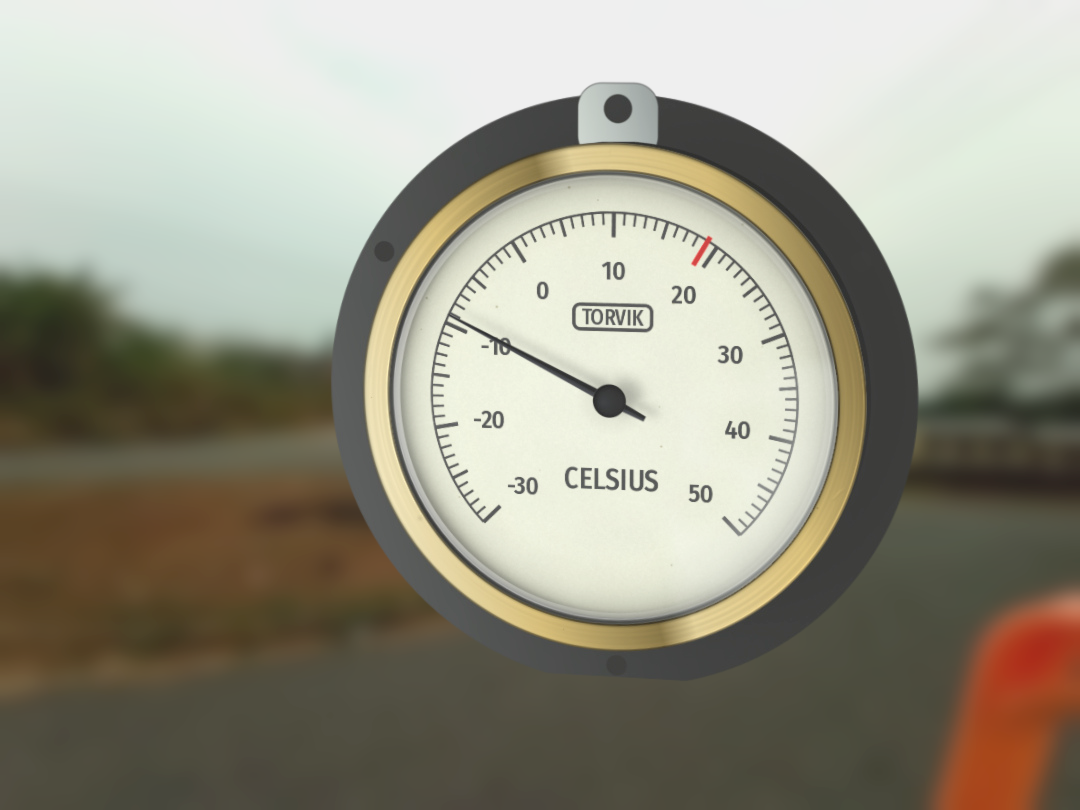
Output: -9°C
